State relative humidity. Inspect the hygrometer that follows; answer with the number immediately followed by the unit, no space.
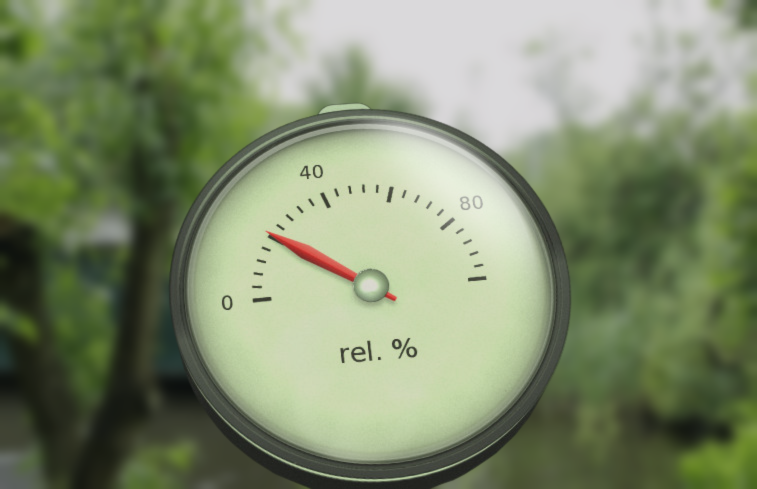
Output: 20%
